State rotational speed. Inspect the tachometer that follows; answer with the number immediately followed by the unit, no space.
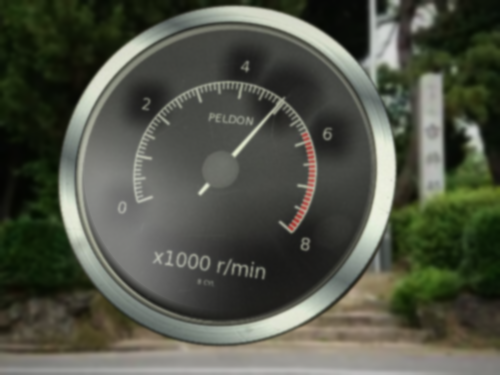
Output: 5000rpm
